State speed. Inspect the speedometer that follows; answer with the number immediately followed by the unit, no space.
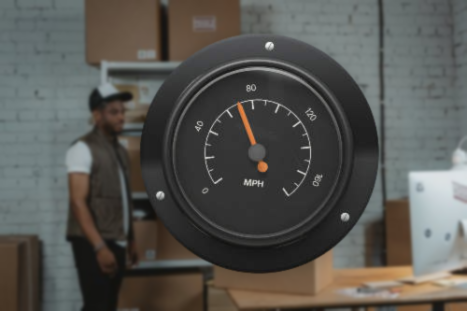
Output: 70mph
